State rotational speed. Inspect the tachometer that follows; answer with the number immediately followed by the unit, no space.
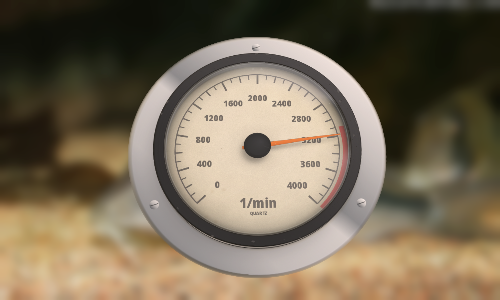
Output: 3200rpm
